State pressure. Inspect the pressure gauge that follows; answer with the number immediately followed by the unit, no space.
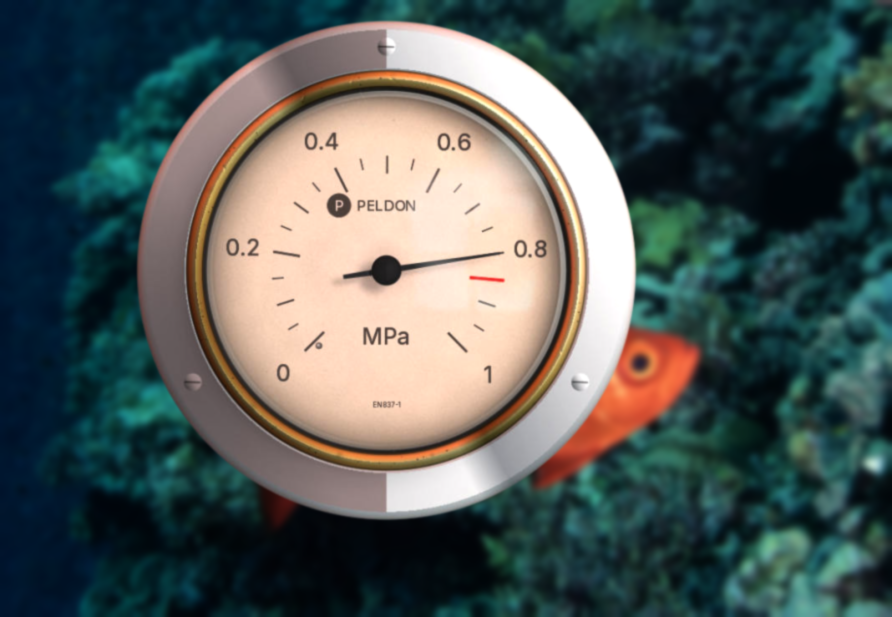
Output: 0.8MPa
